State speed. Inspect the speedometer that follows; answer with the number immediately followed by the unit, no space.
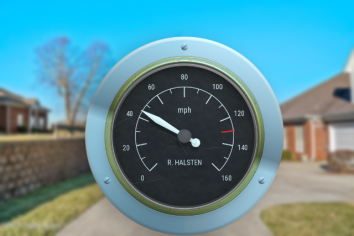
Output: 45mph
